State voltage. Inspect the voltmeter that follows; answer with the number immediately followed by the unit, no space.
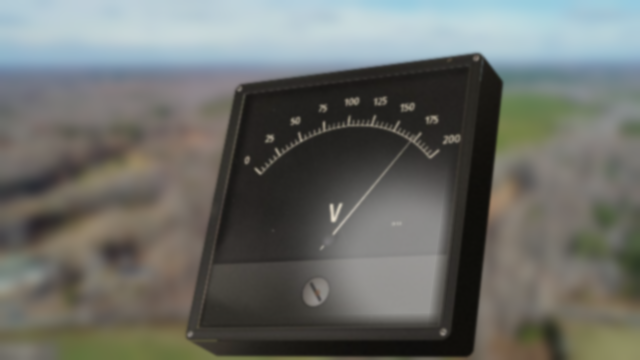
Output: 175V
